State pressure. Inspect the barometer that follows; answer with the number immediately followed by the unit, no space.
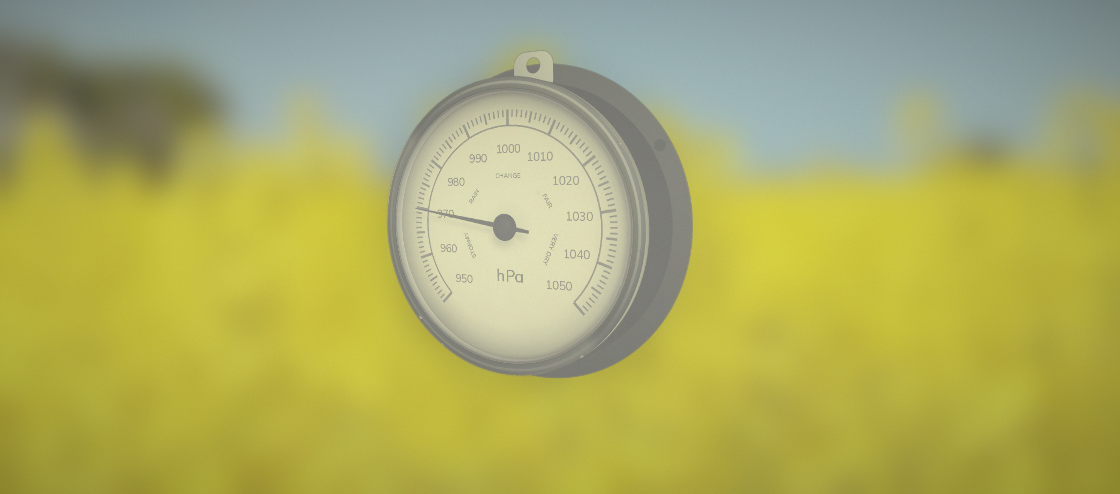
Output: 970hPa
